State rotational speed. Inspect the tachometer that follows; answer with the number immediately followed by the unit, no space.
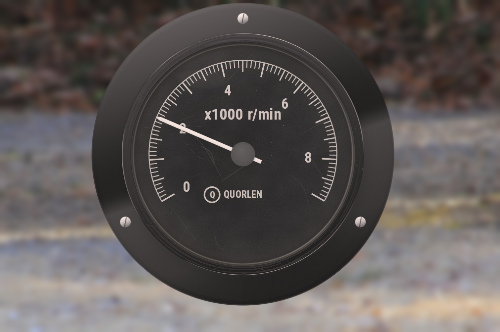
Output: 2000rpm
